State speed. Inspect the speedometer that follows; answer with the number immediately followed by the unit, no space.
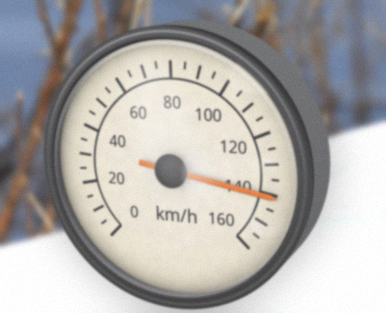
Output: 140km/h
